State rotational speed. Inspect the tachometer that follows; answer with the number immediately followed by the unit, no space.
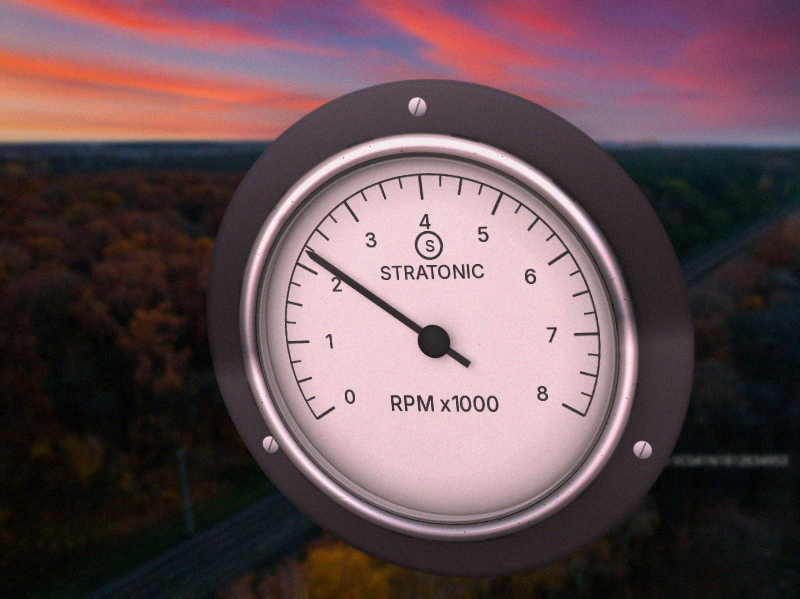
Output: 2250rpm
